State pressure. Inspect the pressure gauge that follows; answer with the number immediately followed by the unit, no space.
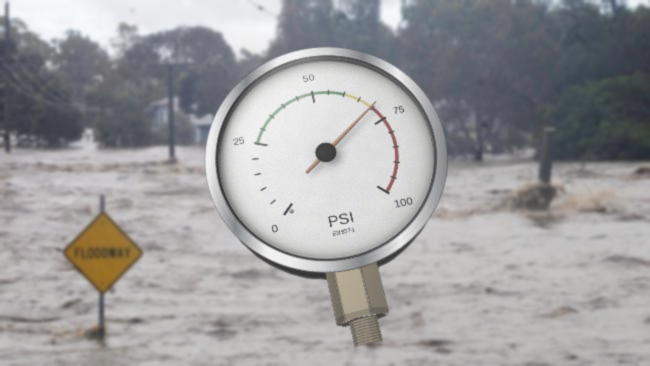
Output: 70psi
